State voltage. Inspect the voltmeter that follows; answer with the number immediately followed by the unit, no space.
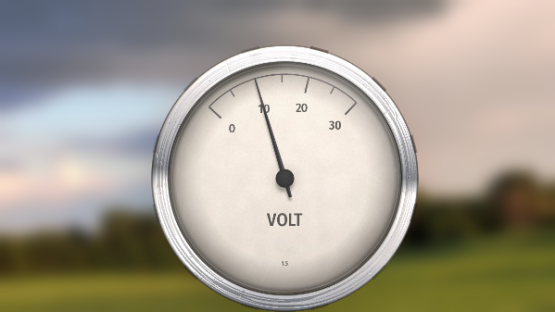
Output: 10V
